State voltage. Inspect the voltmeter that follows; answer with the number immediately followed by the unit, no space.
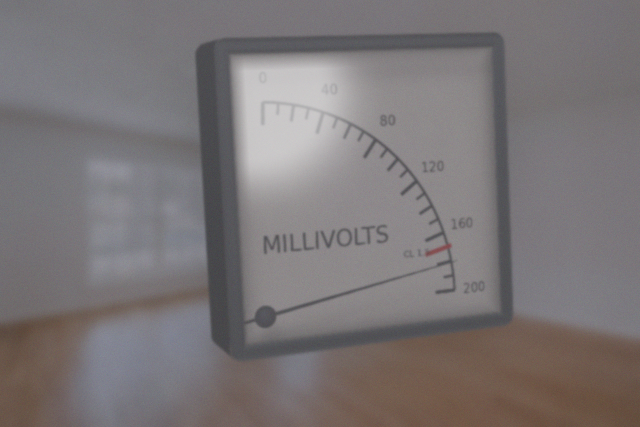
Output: 180mV
